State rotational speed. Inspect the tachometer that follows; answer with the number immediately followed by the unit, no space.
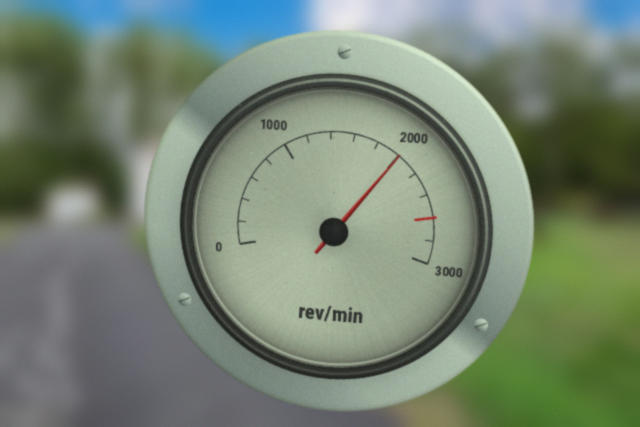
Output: 2000rpm
